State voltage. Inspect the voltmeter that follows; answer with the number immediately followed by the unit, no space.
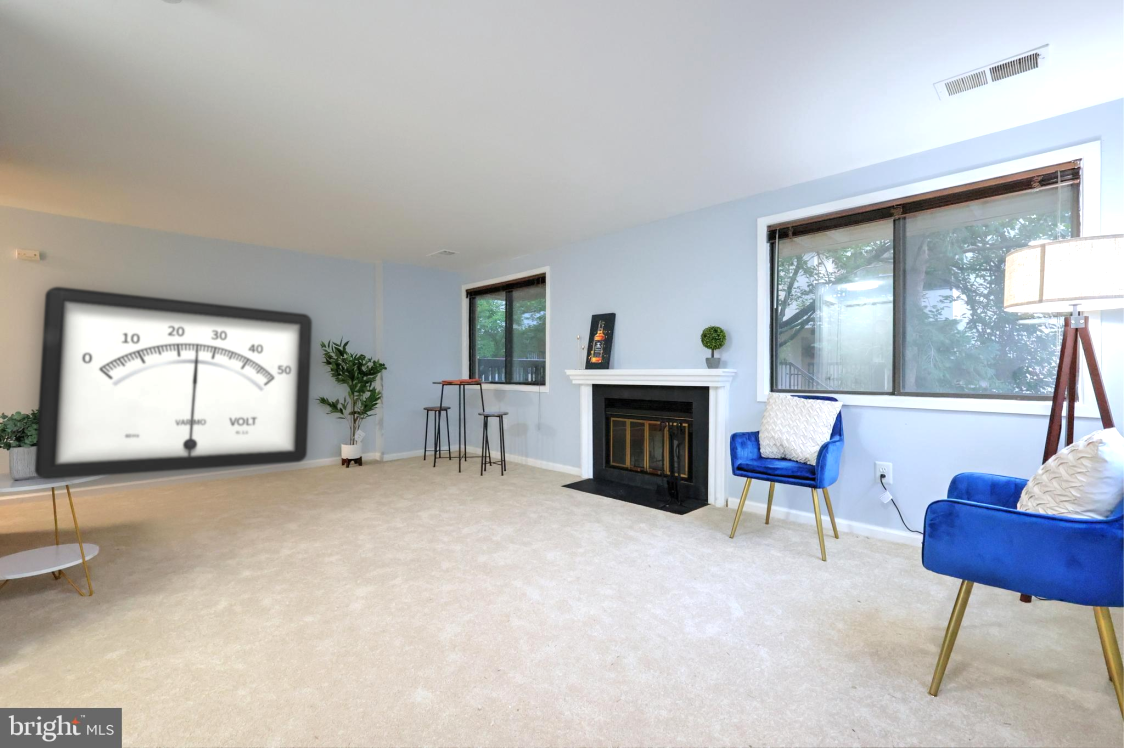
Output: 25V
